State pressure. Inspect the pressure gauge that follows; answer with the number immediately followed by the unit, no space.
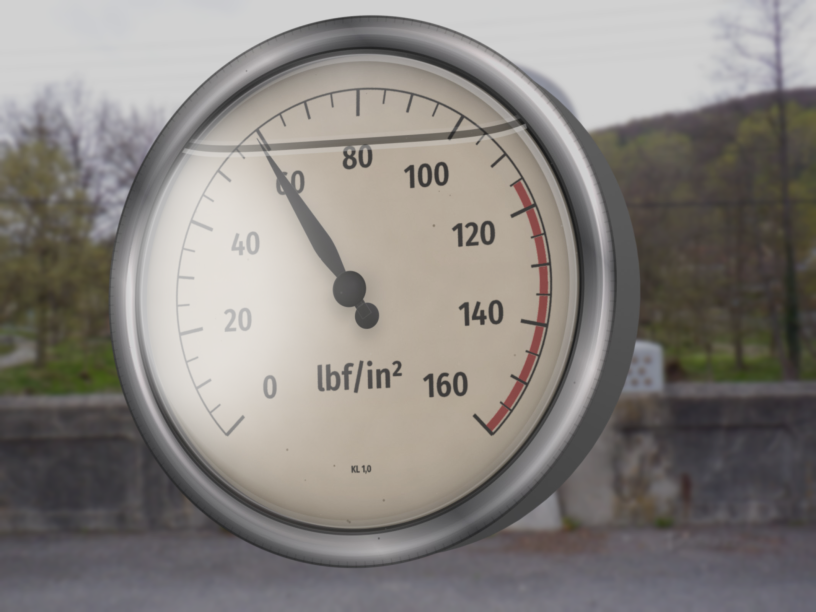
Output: 60psi
